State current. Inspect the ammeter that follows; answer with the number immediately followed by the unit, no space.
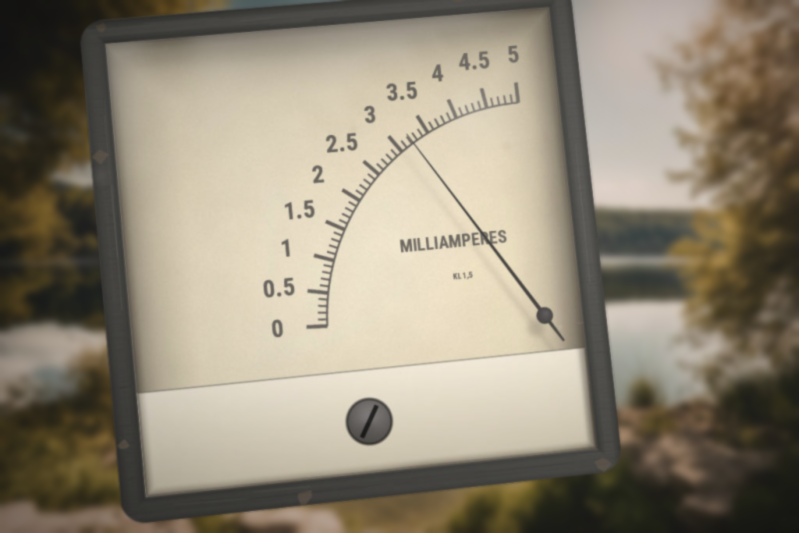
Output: 3.2mA
